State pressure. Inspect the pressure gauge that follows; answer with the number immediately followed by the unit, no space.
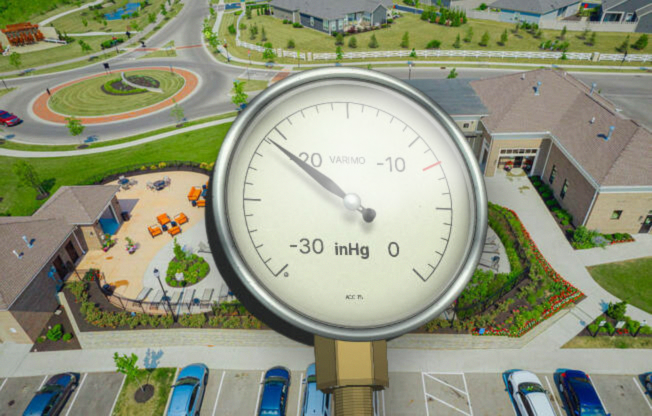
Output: -21inHg
